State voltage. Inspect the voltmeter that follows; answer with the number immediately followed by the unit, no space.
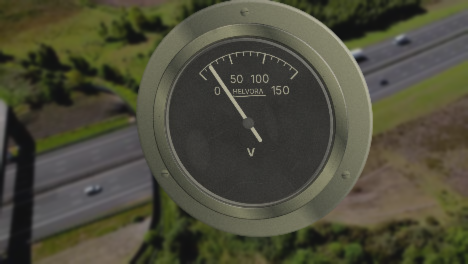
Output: 20V
